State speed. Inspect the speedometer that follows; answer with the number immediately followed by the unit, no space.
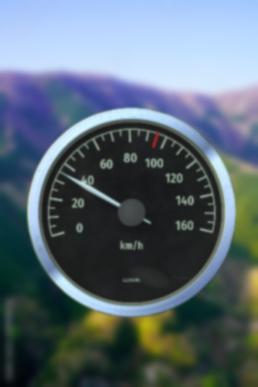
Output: 35km/h
